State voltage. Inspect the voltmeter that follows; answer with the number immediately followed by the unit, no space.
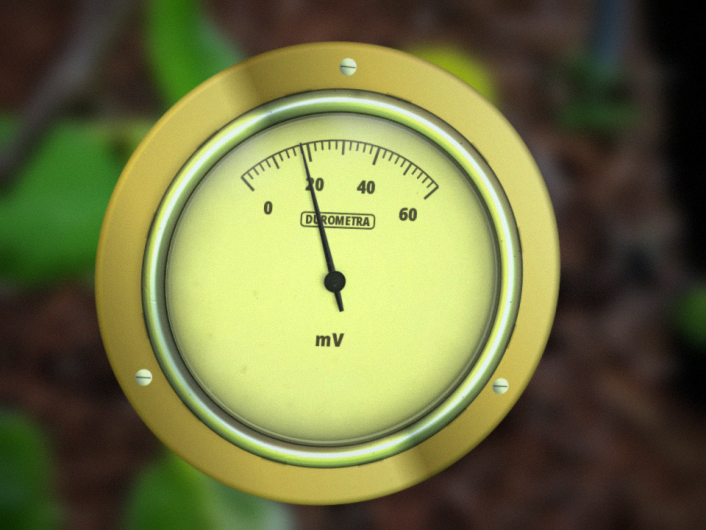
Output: 18mV
